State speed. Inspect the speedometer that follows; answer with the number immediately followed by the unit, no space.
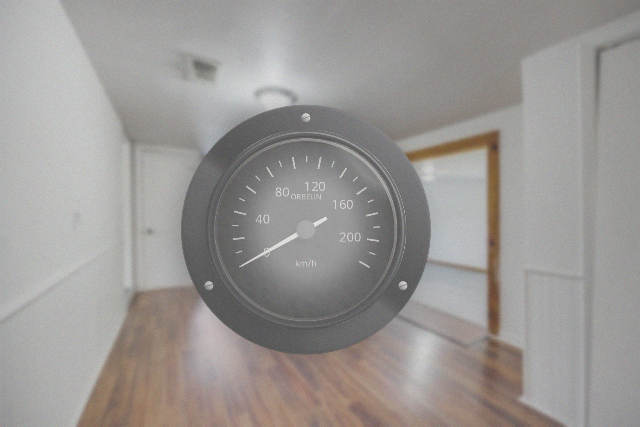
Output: 0km/h
